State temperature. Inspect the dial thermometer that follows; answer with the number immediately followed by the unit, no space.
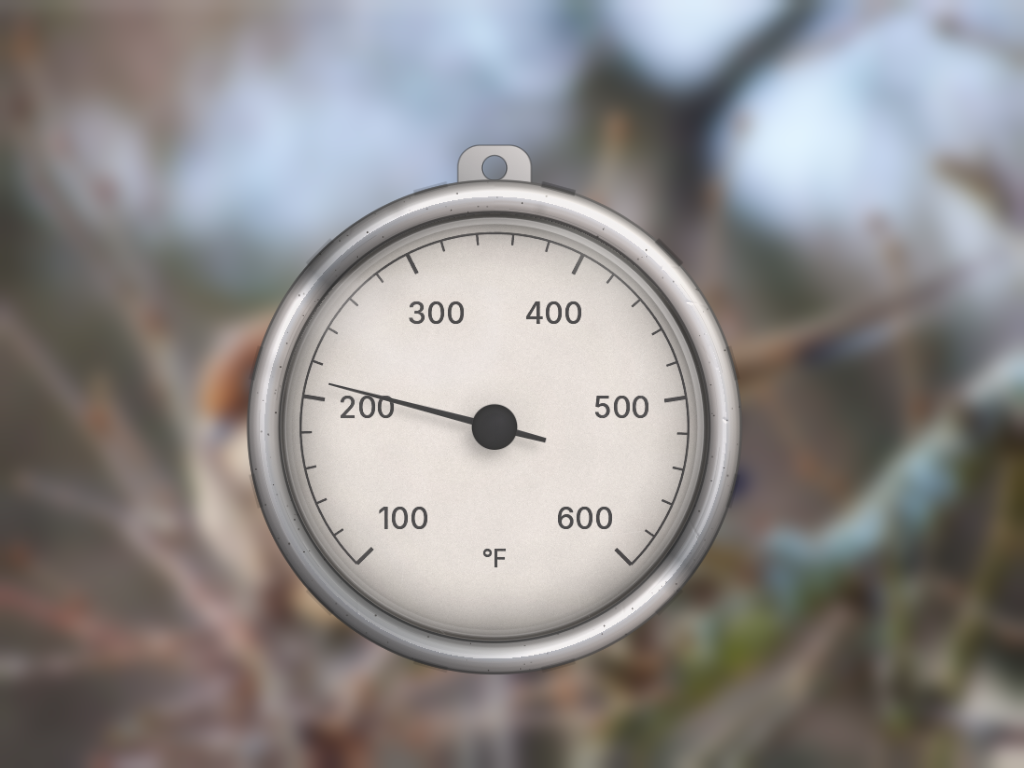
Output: 210°F
